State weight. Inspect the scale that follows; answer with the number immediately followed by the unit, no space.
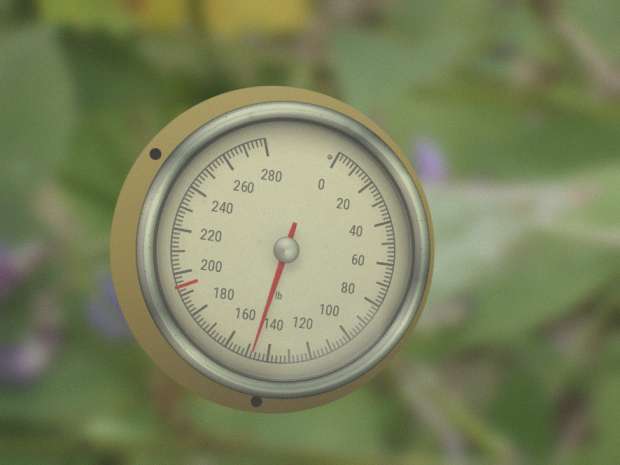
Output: 148lb
